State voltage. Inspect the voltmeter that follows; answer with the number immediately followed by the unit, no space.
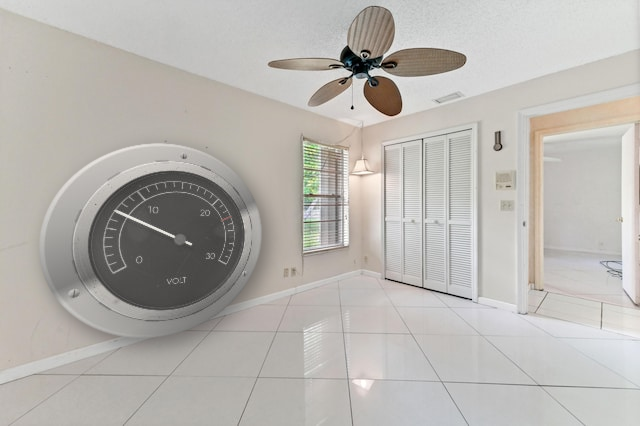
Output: 7V
